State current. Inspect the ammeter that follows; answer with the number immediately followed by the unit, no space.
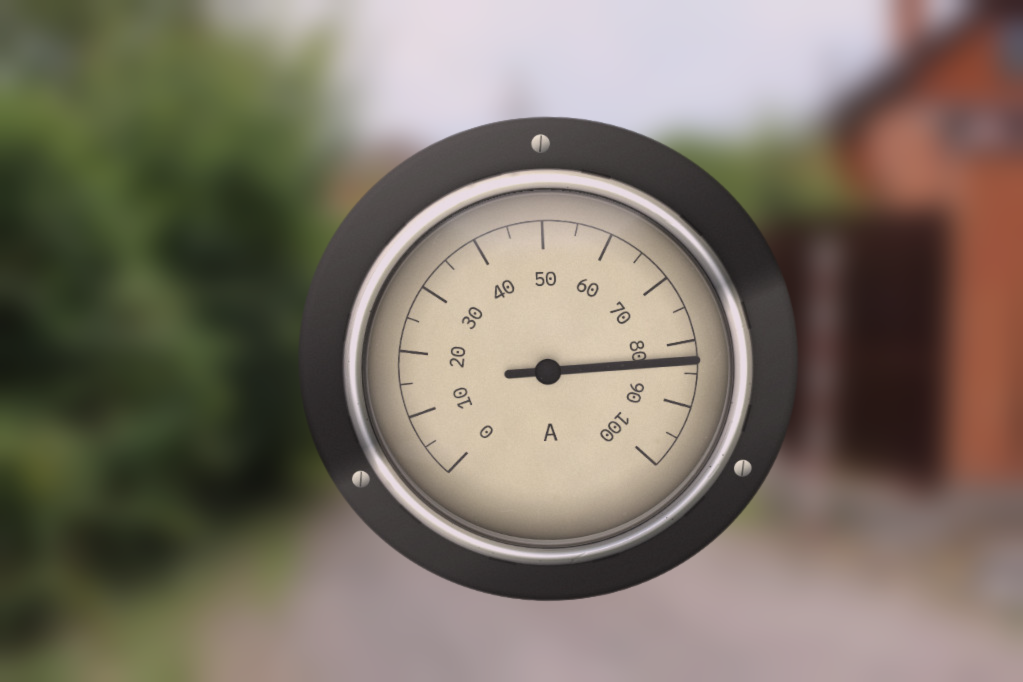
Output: 82.5A
